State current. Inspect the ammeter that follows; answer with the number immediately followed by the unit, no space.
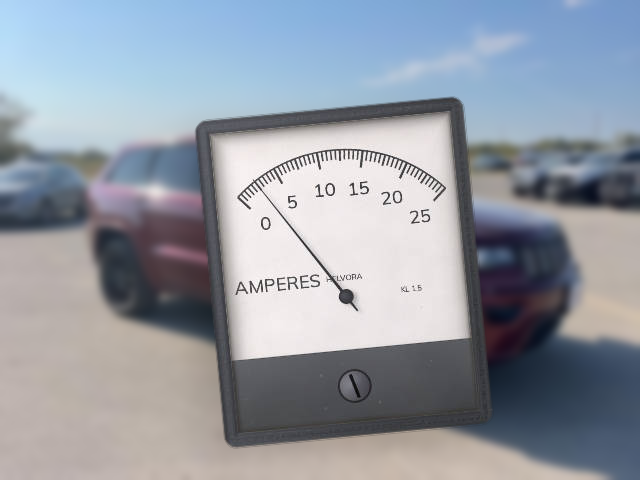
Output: 2.5A
